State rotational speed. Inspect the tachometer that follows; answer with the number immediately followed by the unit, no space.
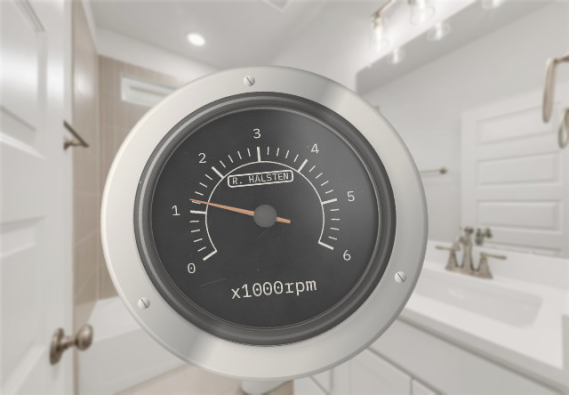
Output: 1200rpm
